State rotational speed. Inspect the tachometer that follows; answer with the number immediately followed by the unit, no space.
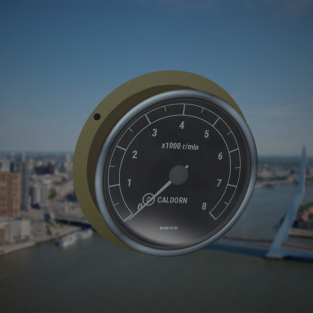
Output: 0rpm
